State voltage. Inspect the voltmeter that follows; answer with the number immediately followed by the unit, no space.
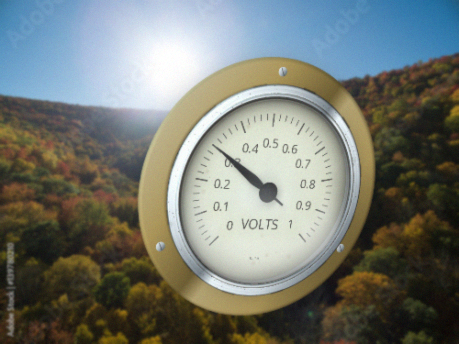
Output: 0.3V
